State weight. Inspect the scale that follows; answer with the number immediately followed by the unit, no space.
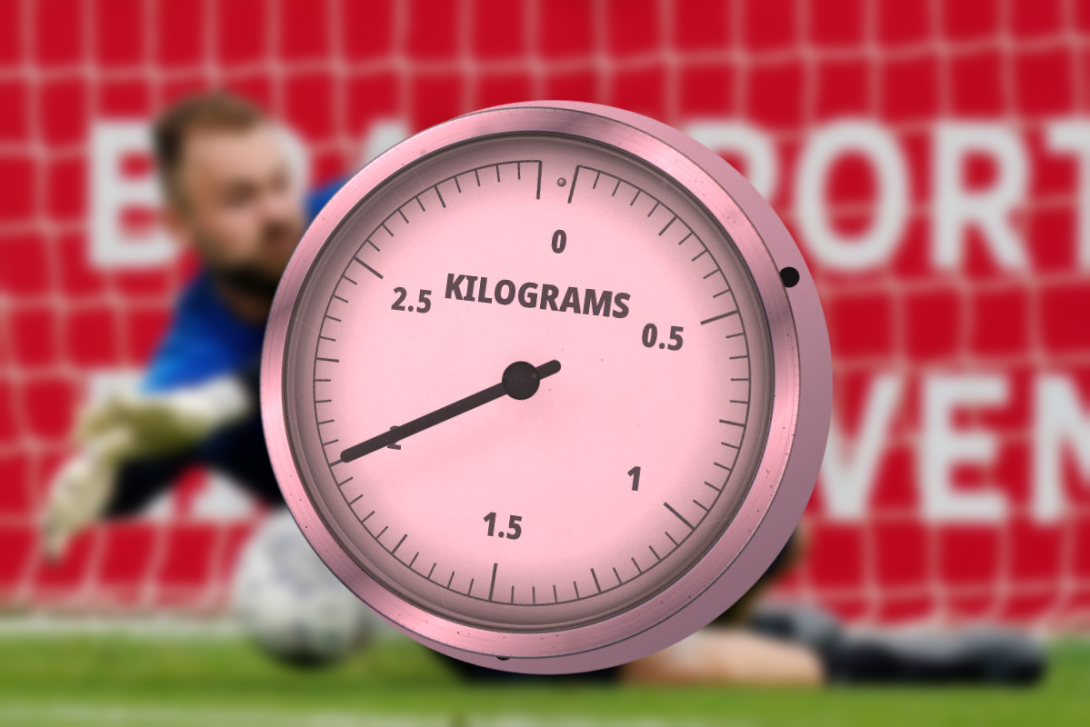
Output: 2kg
